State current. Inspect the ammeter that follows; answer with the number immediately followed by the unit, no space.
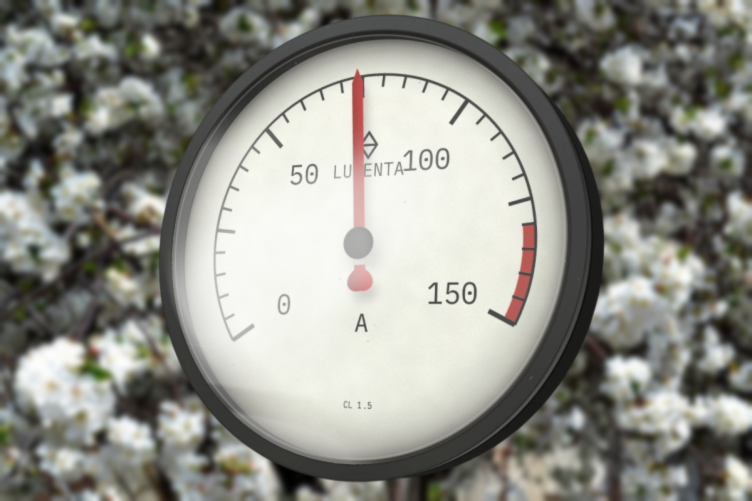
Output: 75A
